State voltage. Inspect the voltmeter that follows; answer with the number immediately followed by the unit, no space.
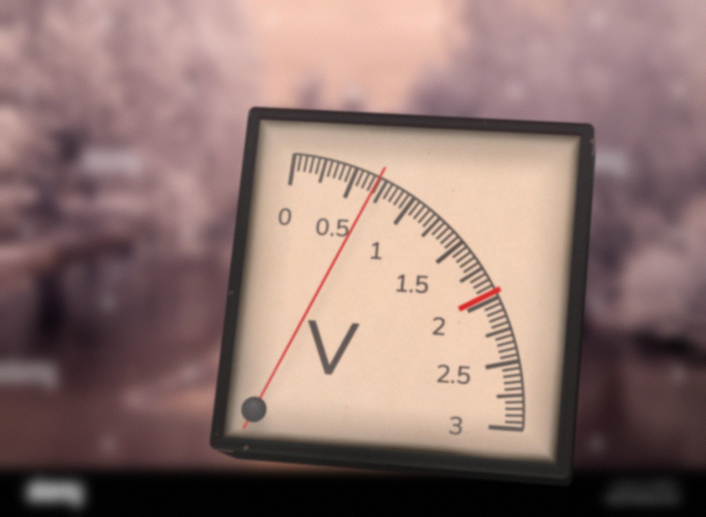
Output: 0.7V
